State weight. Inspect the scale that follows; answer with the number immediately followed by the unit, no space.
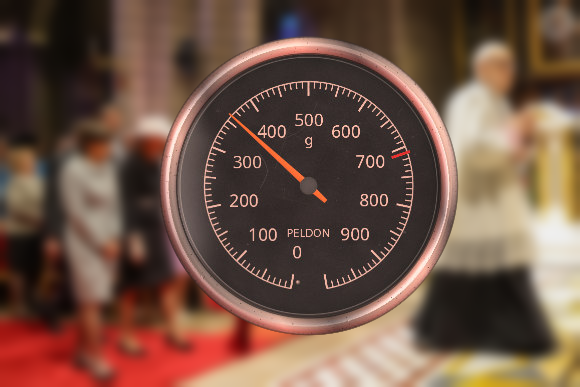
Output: 360g
